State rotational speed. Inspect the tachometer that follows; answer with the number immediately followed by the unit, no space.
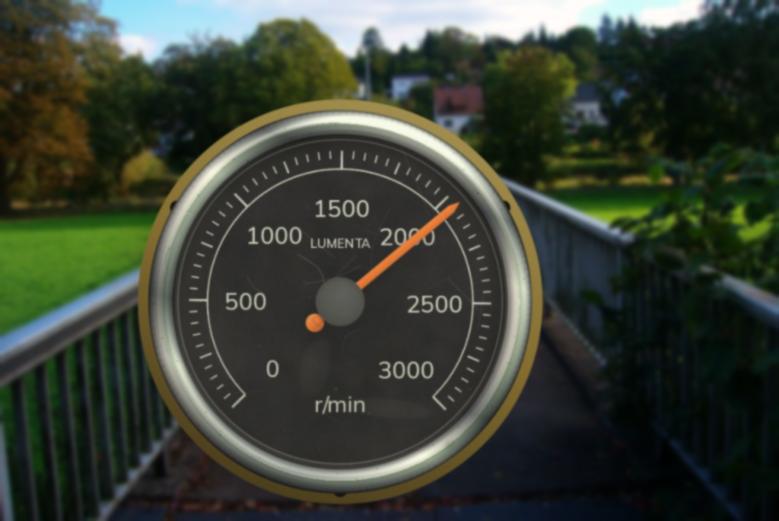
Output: 2050rpm
